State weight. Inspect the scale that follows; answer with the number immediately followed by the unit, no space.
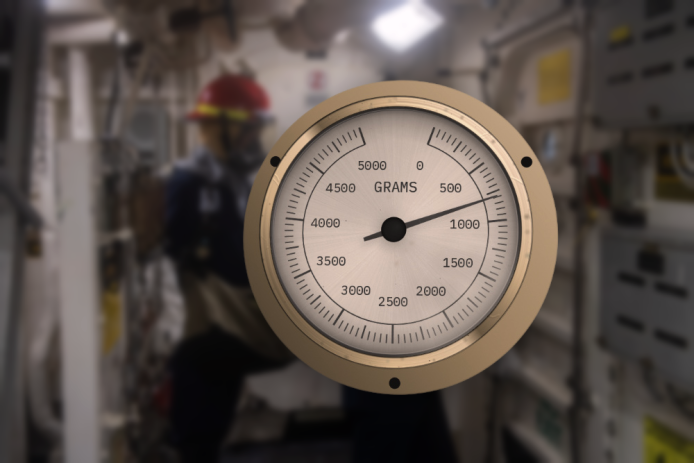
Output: 800g
